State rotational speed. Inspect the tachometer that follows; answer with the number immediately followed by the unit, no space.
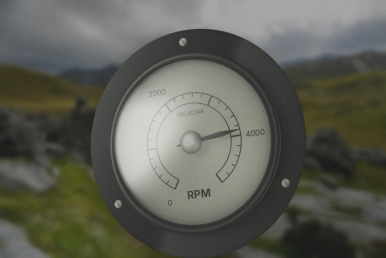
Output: 3900rpm
